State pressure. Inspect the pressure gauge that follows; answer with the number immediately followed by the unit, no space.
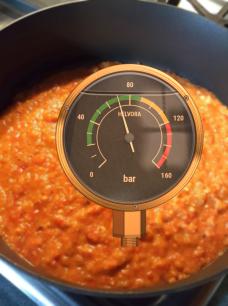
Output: 70bar
